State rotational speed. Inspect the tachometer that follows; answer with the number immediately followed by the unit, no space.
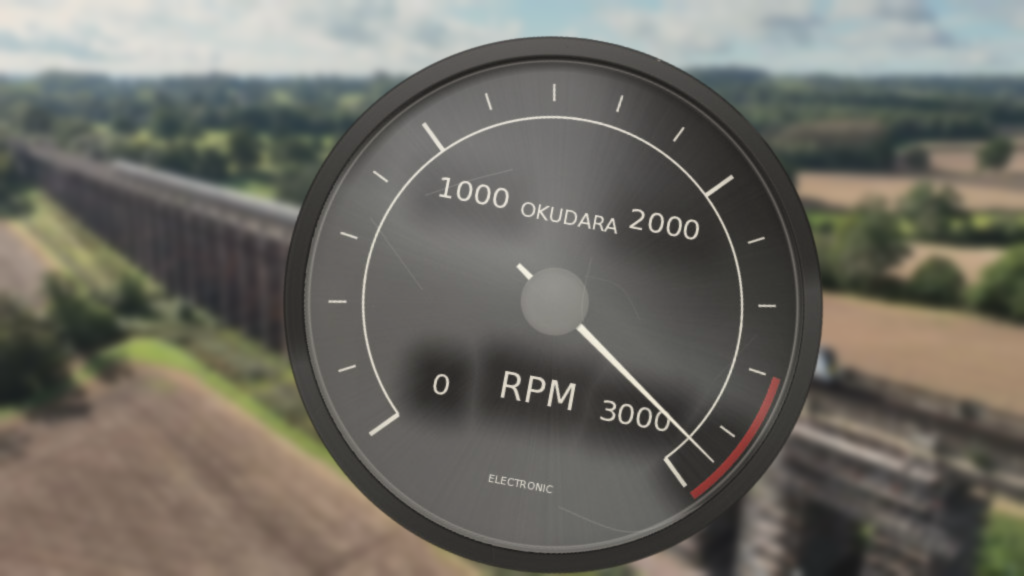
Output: 2900rpm
